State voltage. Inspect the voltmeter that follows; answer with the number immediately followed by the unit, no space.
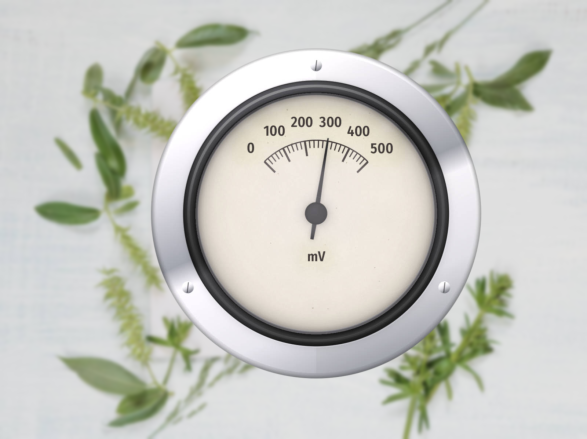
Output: 300mV
